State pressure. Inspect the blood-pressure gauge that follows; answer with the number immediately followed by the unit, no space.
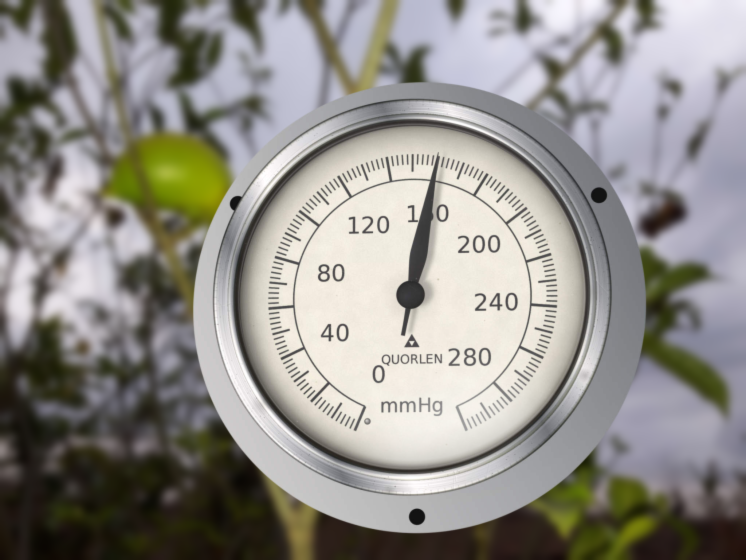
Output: 160mmHg
